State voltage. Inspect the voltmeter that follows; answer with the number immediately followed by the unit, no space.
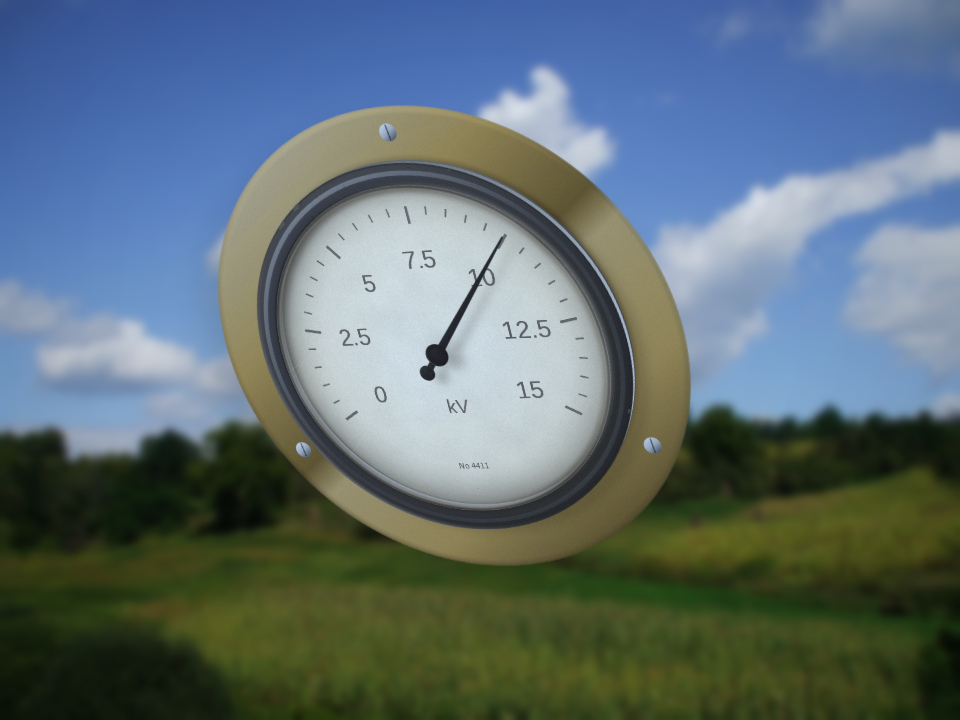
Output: 10kV
